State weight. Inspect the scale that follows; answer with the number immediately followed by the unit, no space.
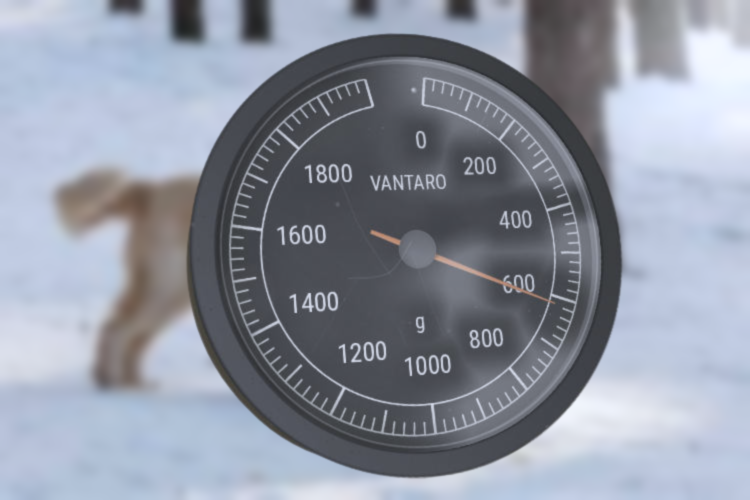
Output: 620g
